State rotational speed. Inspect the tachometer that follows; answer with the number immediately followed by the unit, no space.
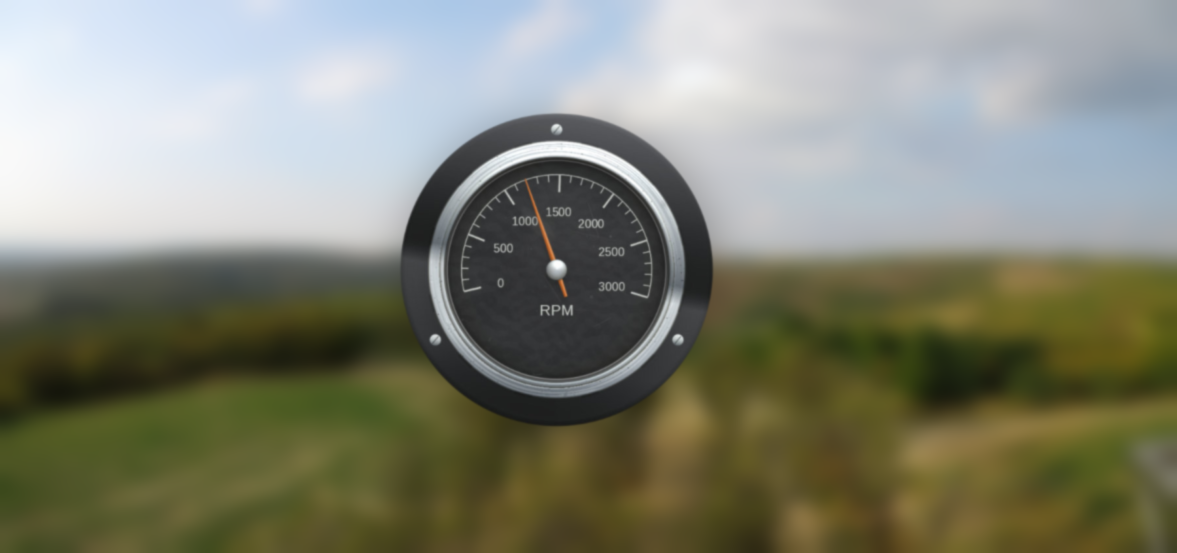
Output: 1200rpm
